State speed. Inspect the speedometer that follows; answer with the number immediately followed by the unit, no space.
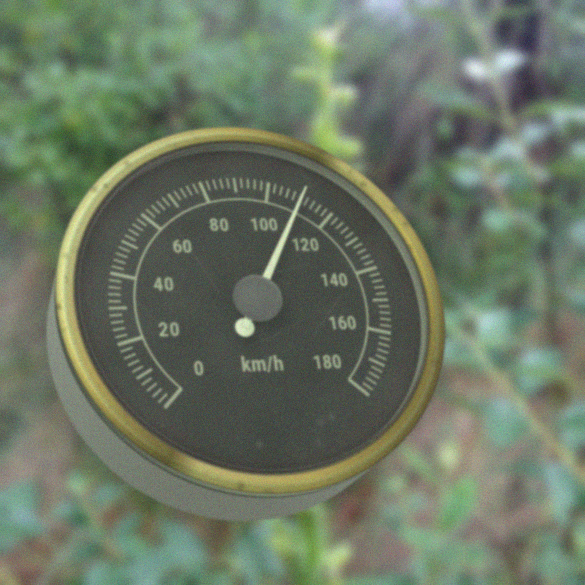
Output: 110km/h
